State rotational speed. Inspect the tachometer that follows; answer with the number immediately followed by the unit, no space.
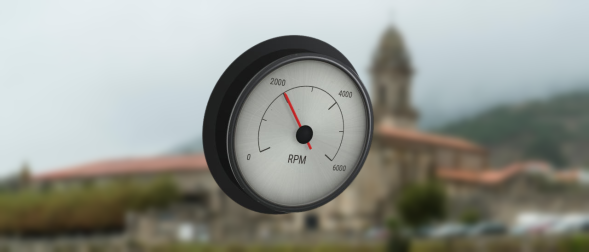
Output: 2000rpm
